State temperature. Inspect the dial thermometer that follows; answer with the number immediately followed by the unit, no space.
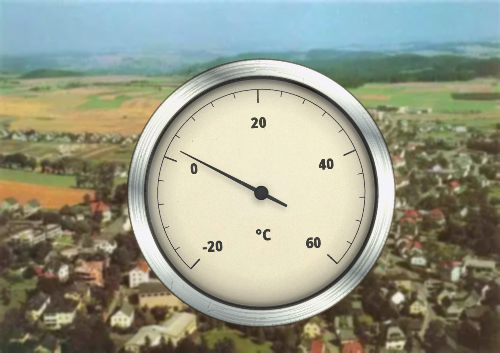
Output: 2°C
